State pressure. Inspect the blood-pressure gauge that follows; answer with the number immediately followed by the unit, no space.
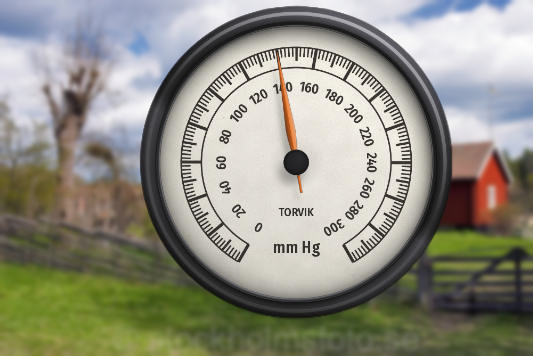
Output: 140mmHg
